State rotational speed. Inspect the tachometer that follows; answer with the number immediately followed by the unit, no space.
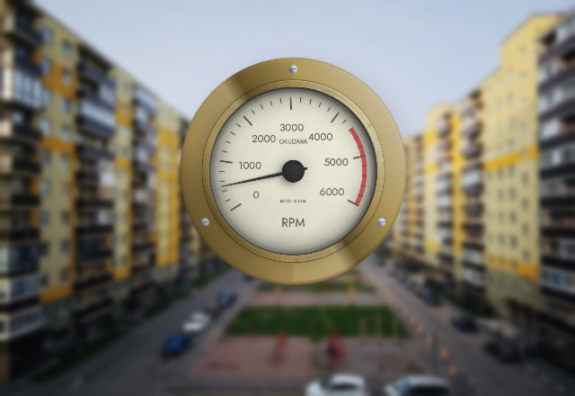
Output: 500rpm
